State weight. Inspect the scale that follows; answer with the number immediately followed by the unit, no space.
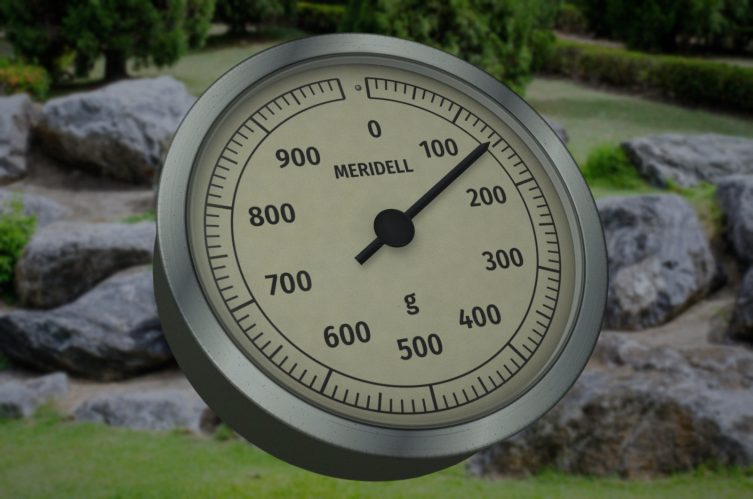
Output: 145g
